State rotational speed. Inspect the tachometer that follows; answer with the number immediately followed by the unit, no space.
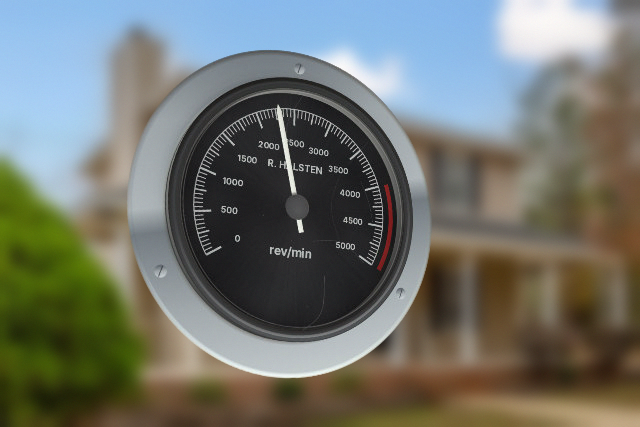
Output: 2250rpm
